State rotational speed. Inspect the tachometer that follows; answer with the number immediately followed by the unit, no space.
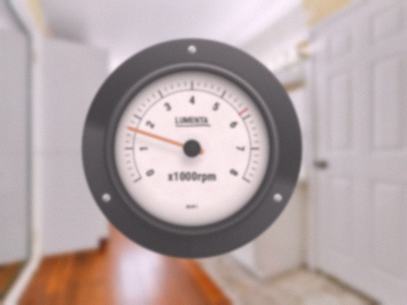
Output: 1600rpm
